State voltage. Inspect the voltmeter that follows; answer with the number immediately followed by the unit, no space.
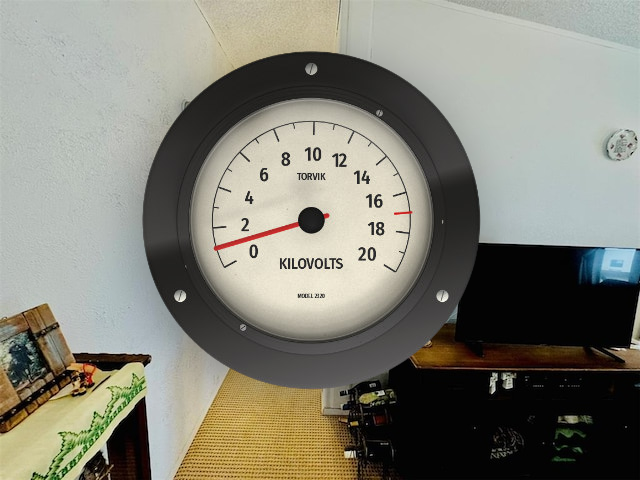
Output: 1kV
